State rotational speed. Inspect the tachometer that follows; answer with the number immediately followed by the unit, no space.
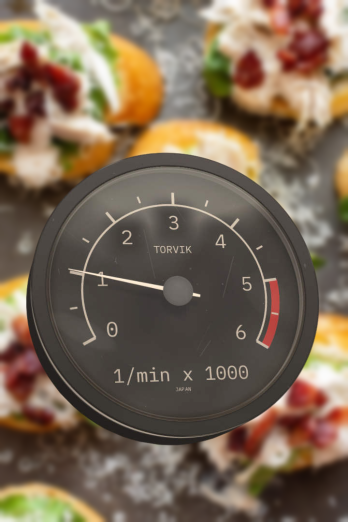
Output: 1000rpm
